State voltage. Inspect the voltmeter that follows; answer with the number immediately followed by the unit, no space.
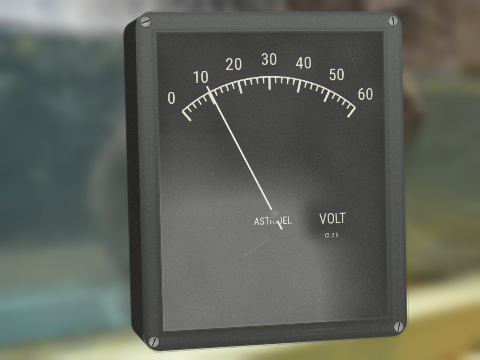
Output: 10V
